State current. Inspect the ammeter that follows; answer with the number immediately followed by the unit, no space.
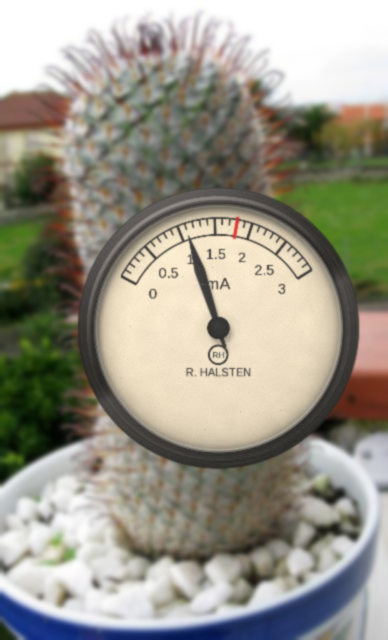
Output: 1.1mA
